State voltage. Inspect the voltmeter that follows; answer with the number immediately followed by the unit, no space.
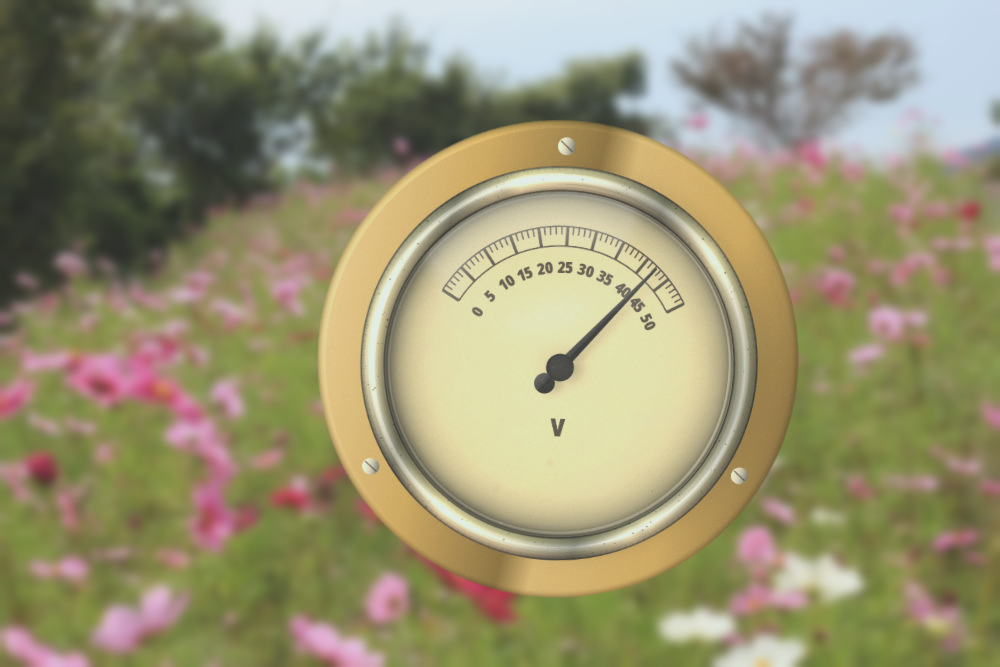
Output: 42V
